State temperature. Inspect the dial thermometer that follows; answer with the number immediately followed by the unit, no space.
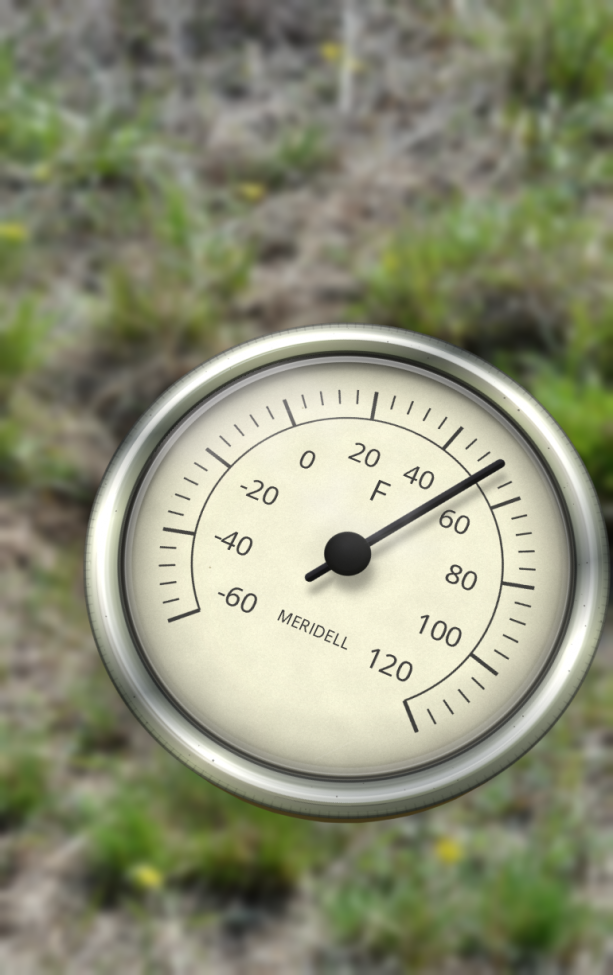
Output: 52°F
